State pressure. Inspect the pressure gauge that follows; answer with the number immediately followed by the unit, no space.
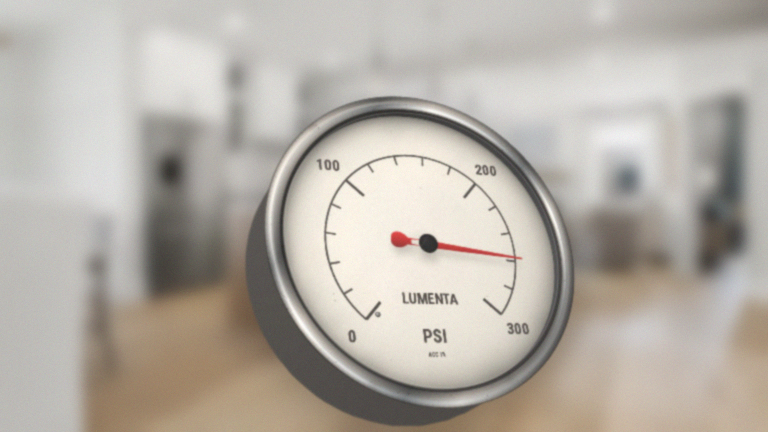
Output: 260psi
